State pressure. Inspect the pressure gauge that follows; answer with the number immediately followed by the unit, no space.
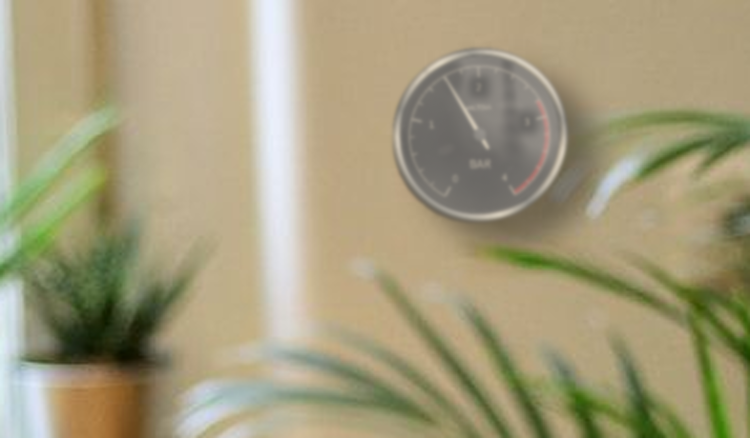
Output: 1.6bar
